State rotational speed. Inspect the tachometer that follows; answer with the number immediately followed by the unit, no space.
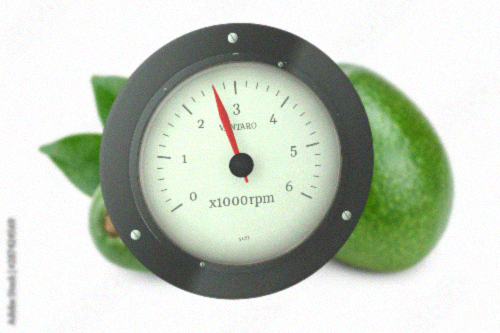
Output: 2600rpm
